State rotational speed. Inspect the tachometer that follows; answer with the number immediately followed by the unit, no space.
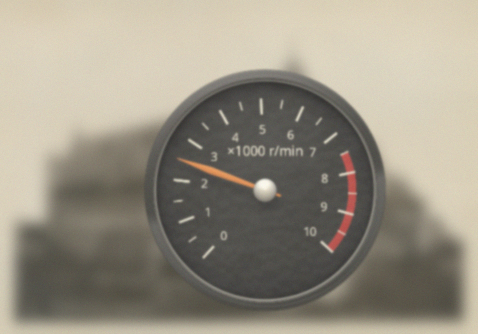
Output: 2500rpm
